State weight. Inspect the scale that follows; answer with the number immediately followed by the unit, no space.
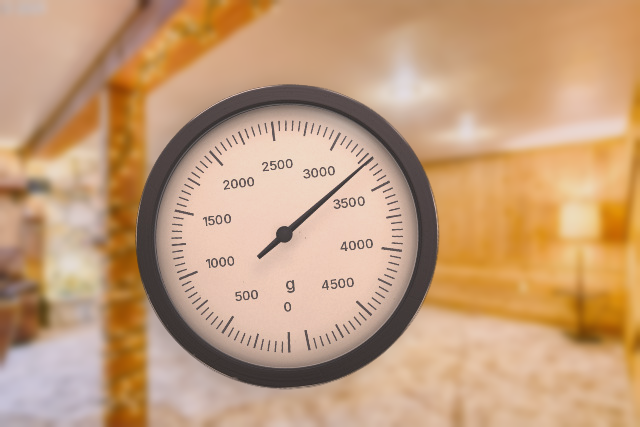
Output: 3300g
